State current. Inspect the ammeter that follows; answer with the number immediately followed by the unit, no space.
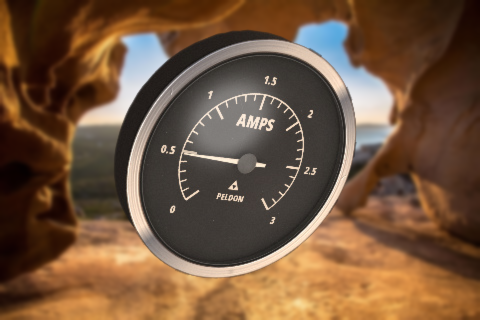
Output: 0.5A
